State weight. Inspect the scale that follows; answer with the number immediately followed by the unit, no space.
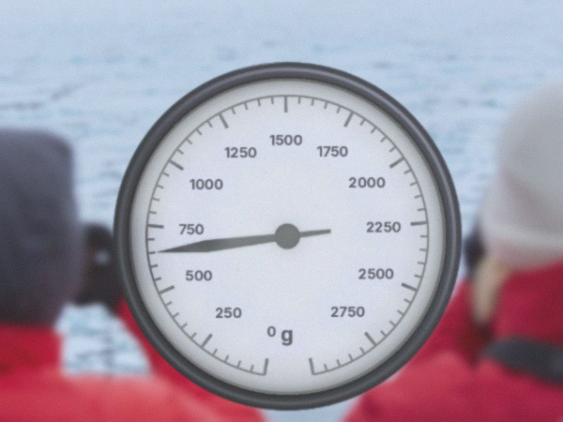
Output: 650g
